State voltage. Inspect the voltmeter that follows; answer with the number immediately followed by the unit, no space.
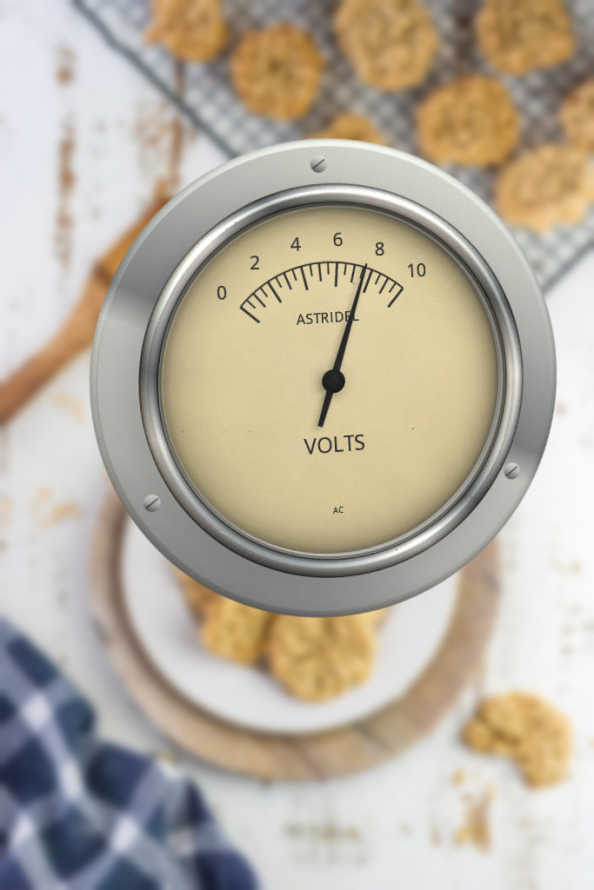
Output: 7.5V
